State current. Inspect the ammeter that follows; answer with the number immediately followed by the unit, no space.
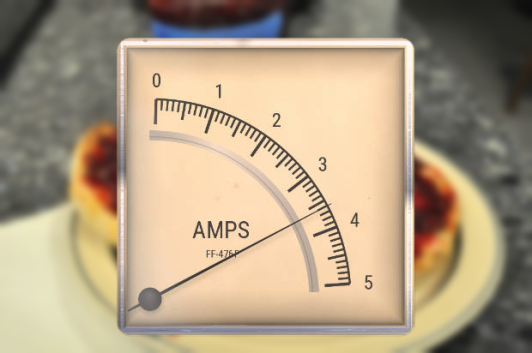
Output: 3.6A
